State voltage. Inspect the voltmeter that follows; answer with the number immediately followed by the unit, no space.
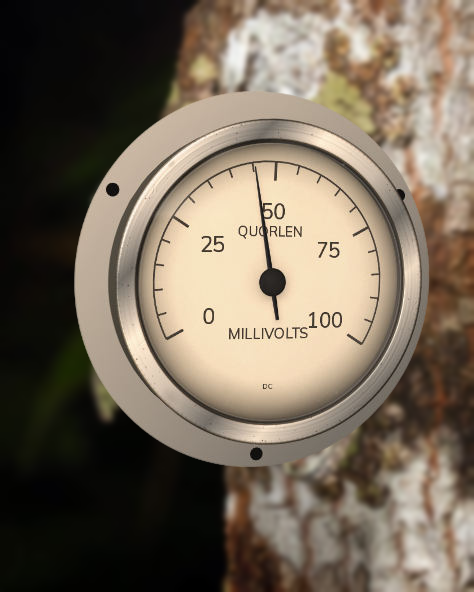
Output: 45mV
